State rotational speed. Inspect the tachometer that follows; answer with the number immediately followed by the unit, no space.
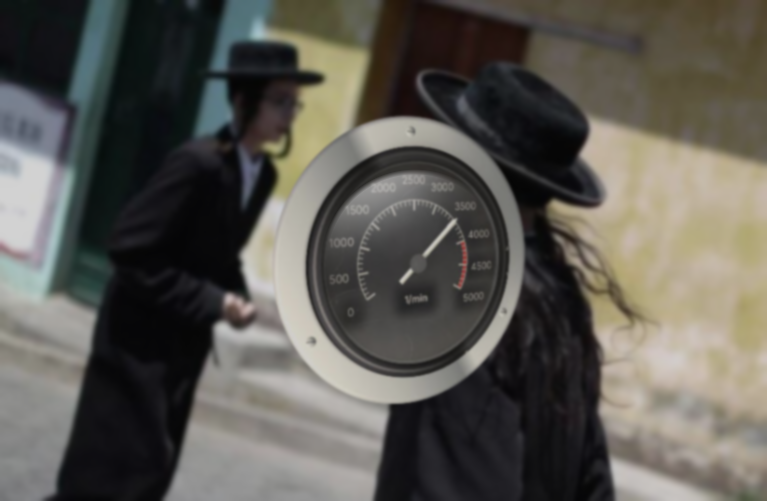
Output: 3500rpm
